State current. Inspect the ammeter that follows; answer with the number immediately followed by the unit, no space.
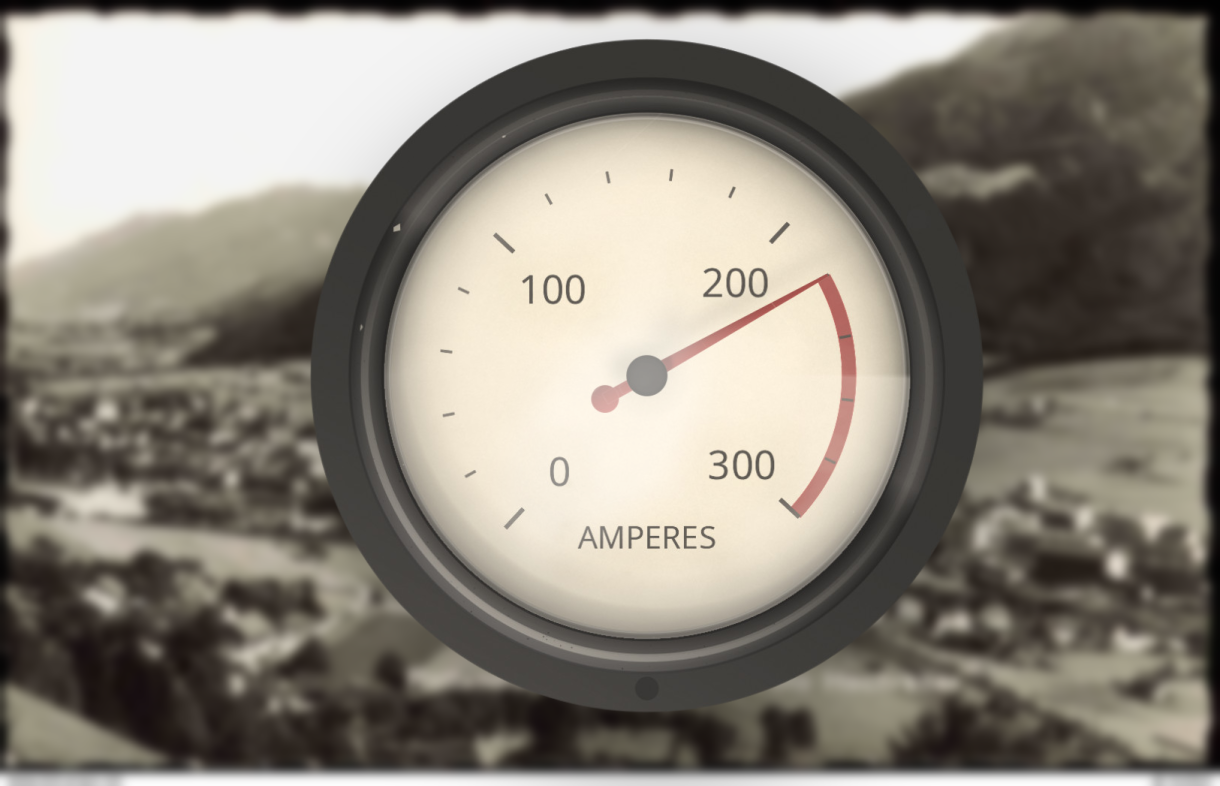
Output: 220A
